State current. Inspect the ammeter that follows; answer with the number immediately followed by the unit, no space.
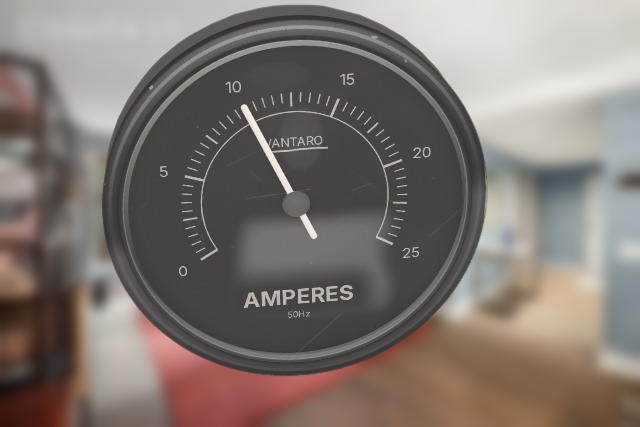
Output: 10A
